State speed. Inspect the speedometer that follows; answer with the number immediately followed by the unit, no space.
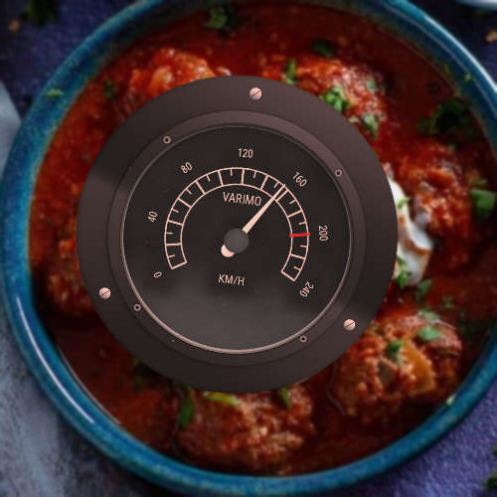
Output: 155km/h
